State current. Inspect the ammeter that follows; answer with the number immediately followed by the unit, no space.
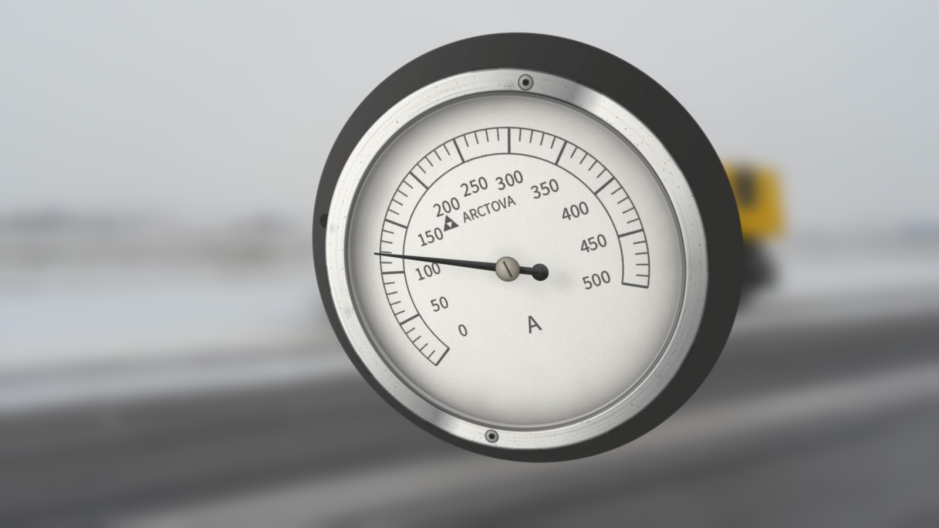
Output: 120A
